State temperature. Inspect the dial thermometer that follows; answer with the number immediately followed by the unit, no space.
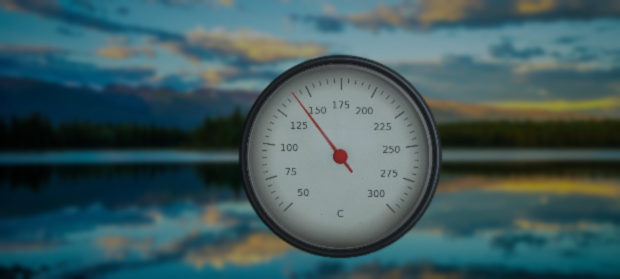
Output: 140°C
